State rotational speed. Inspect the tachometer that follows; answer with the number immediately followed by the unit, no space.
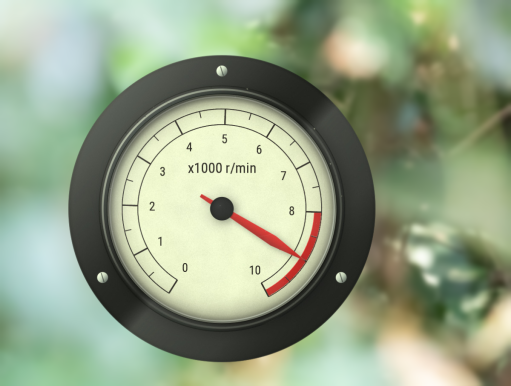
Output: 9000rpm
